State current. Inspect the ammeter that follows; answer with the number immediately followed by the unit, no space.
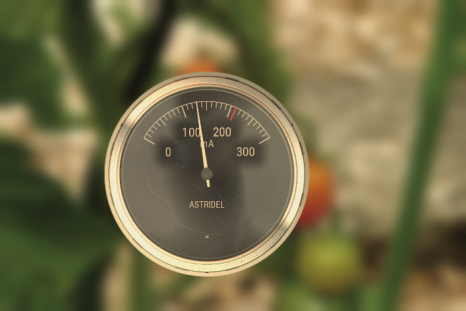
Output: 130mA
